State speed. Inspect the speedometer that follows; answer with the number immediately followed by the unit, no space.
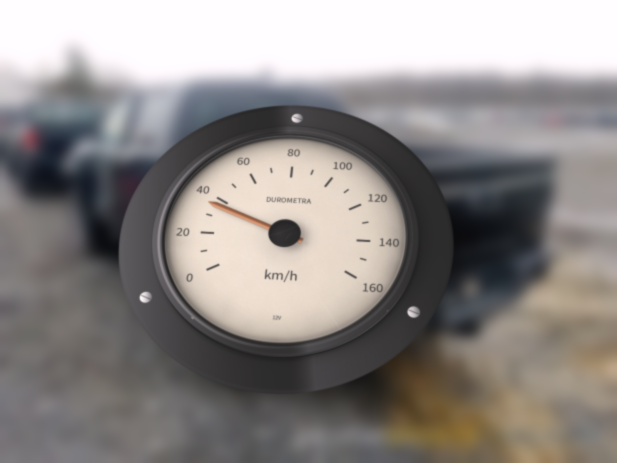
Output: 35km/h
